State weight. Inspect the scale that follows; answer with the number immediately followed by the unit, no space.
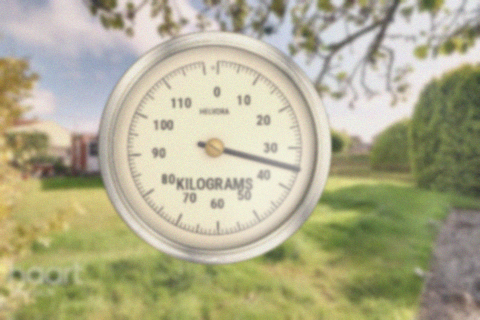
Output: 35kg
